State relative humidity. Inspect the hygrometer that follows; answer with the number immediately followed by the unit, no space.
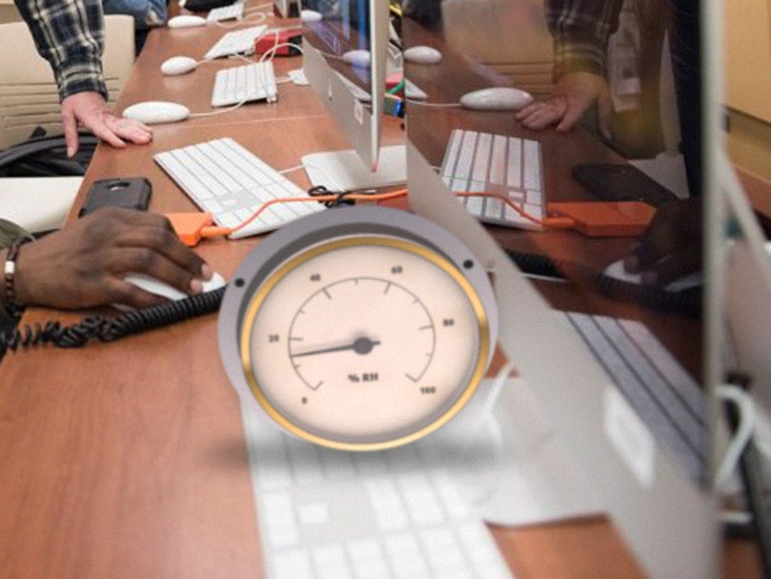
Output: 15%
